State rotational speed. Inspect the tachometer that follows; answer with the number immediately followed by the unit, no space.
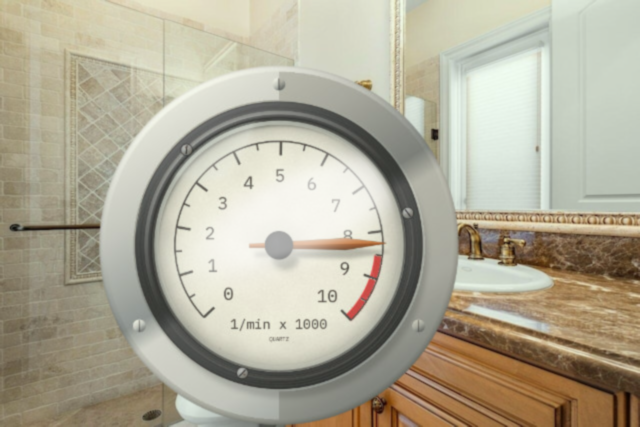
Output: 8250rpm
